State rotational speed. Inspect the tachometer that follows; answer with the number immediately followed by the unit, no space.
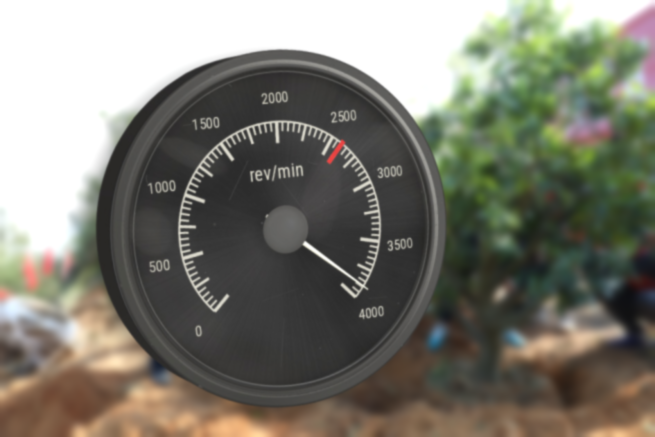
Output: 3900rpm
